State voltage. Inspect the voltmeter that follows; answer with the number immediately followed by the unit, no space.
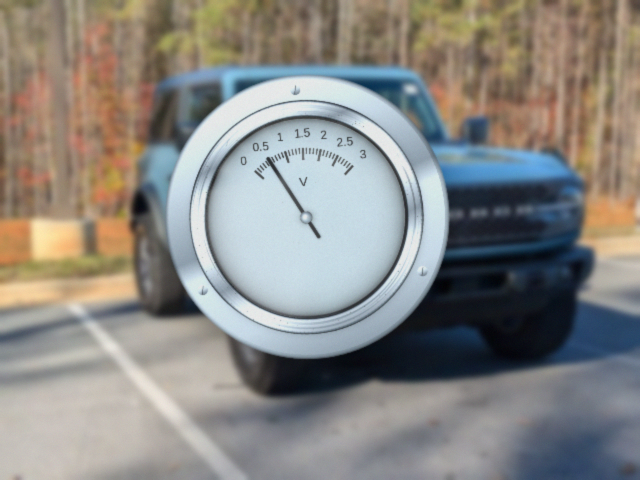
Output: 0.5V
